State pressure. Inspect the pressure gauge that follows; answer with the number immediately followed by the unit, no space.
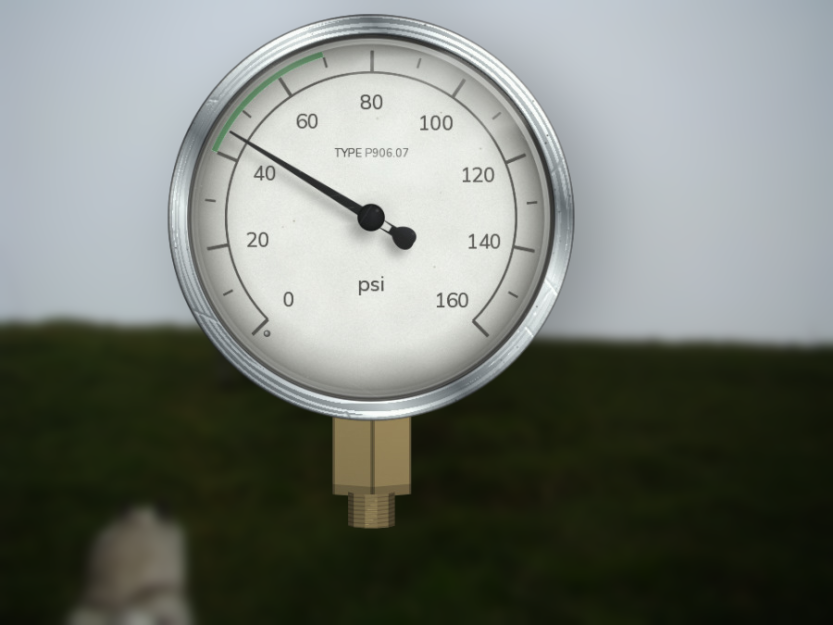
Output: 45psi
